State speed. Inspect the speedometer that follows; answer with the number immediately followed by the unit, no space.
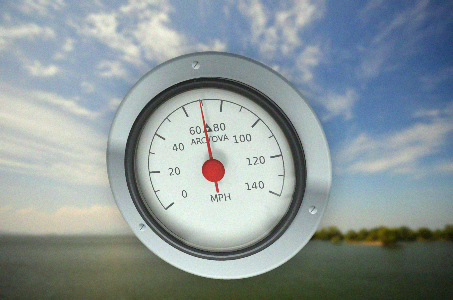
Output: 70mph
